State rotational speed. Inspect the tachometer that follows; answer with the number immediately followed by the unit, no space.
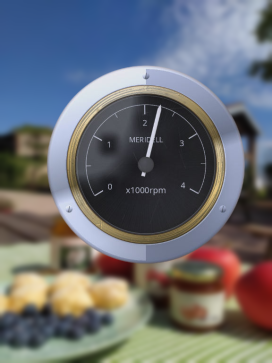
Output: 2250rpm
